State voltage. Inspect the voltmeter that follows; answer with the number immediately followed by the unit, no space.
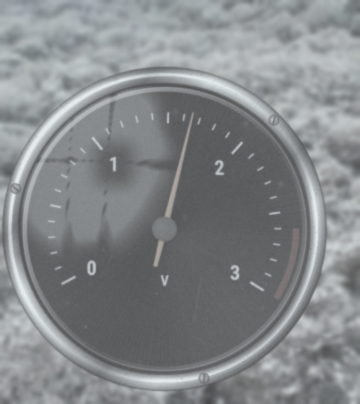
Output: 1.65V
